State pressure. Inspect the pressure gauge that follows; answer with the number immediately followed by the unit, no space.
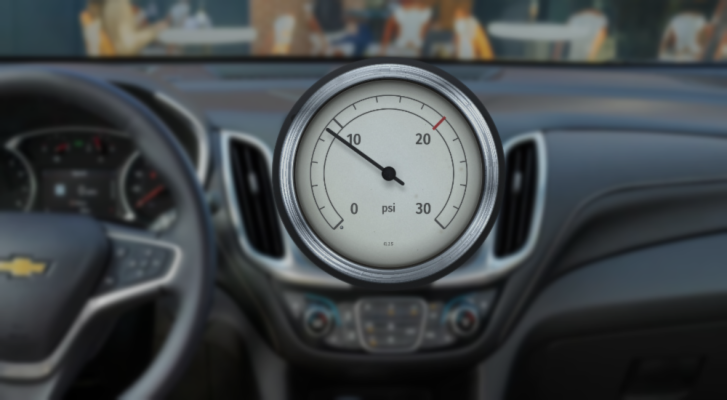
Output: 9psi
